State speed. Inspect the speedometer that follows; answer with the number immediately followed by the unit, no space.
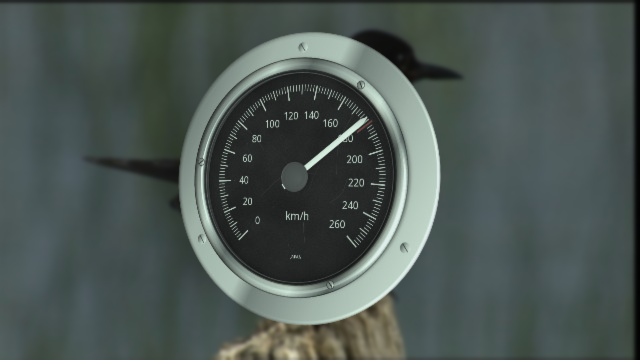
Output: 180km/h
